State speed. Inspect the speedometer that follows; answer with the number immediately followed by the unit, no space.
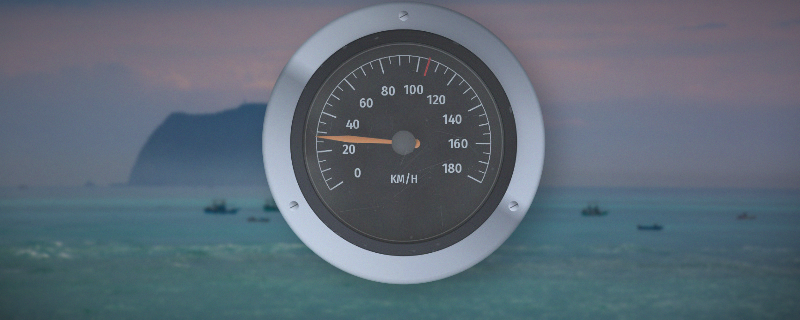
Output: 27.5km/h
